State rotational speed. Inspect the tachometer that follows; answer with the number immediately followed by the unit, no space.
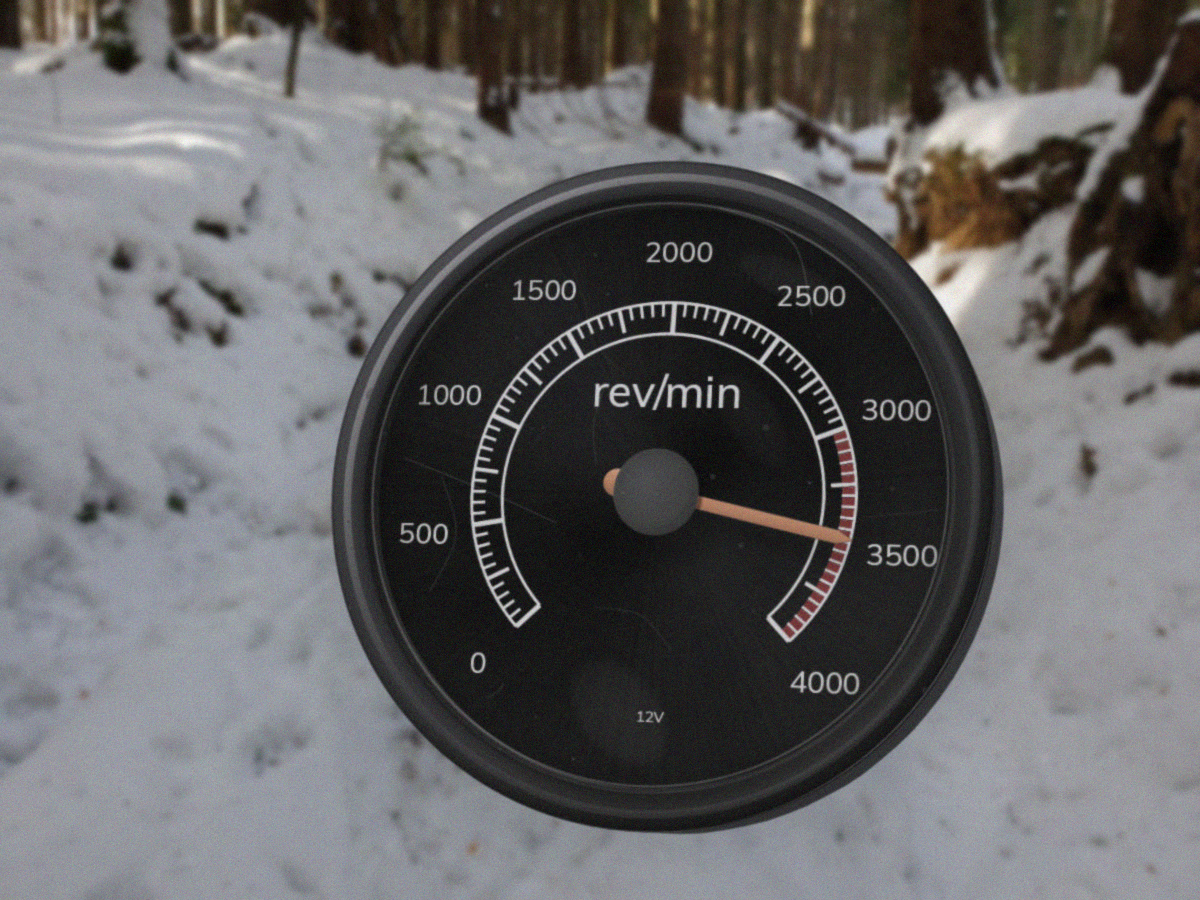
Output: 3500rpm
